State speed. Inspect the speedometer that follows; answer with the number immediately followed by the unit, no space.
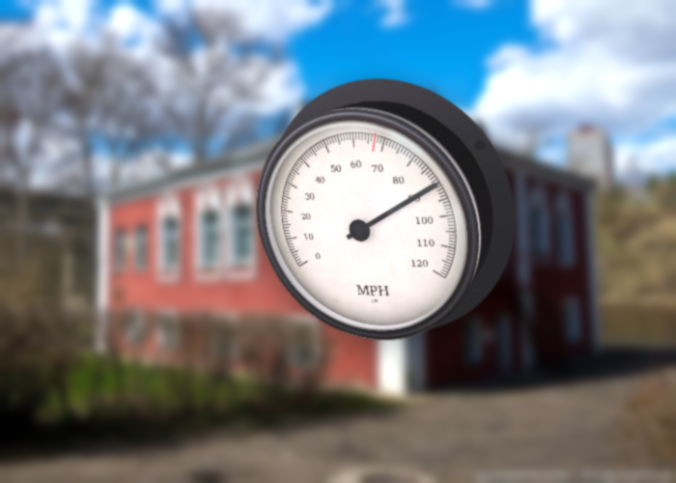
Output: 90mph
